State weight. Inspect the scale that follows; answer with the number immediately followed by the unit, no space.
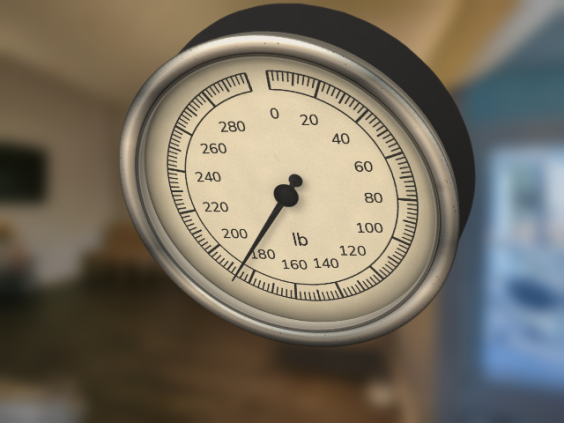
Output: 186lb
